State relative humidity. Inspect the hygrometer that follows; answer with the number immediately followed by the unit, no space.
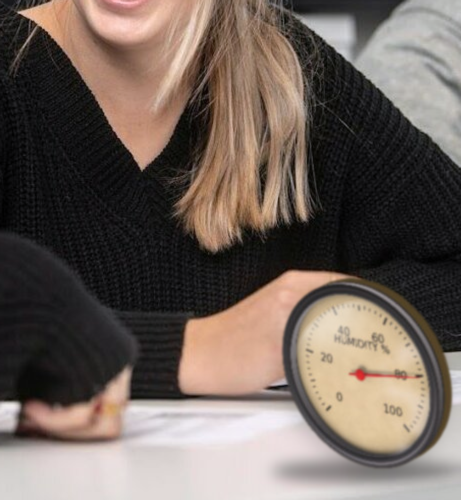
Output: 80%
